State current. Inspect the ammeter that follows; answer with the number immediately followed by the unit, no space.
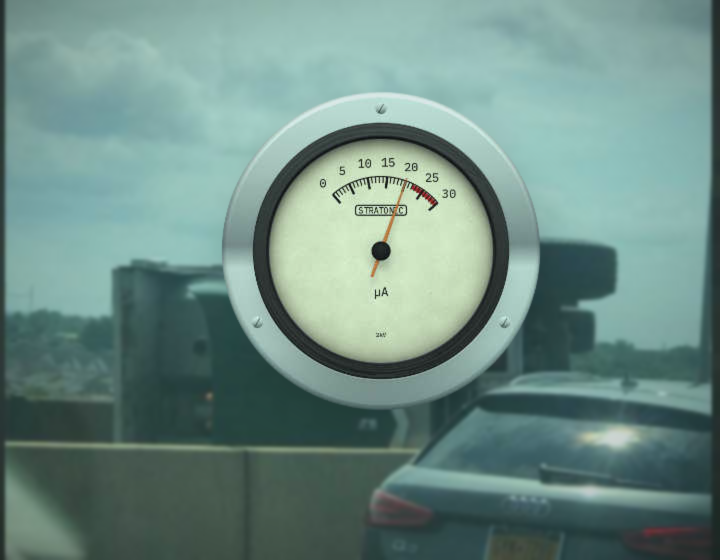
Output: 20µA
